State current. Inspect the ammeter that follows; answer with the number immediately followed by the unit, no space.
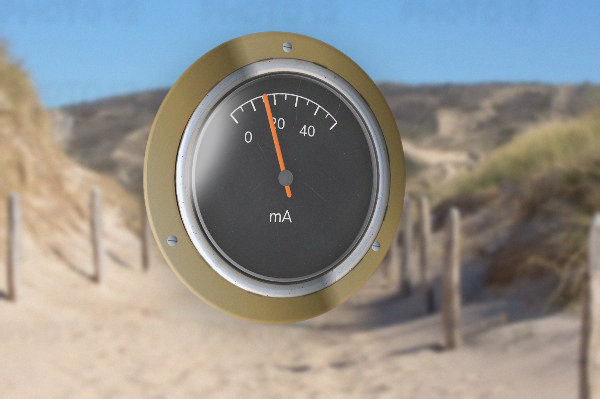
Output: 15mA
